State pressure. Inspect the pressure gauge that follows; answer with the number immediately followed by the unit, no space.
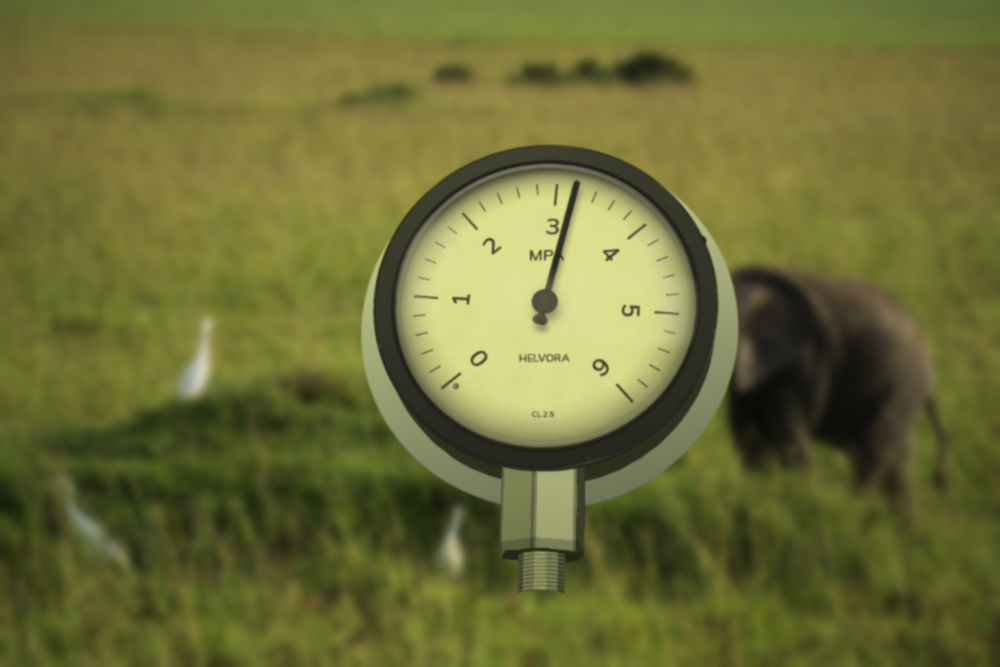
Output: 3.2MPa
